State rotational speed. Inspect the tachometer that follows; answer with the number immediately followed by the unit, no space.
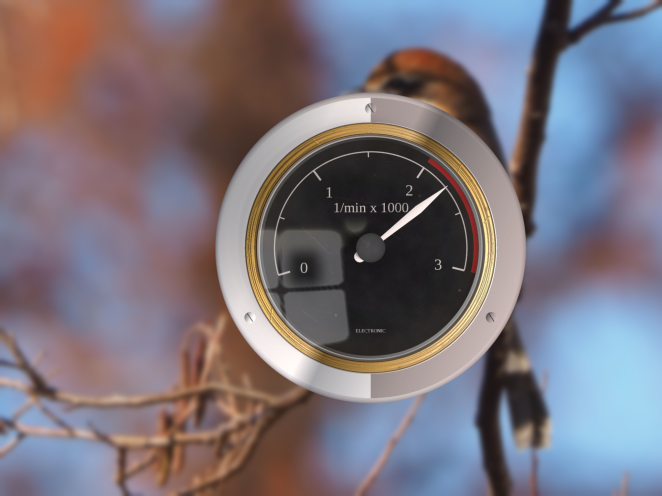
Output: 2250rpm
